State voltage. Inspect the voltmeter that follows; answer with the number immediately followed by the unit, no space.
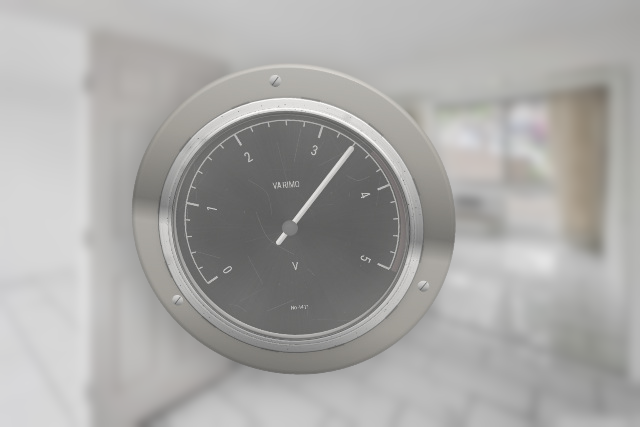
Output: 3.4V
